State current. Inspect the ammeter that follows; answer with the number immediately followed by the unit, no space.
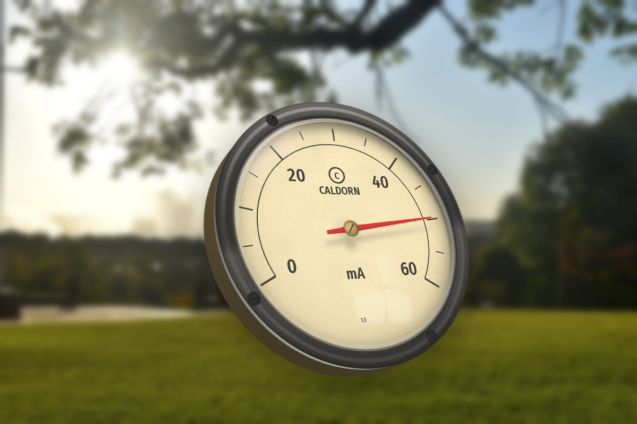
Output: 50mA
